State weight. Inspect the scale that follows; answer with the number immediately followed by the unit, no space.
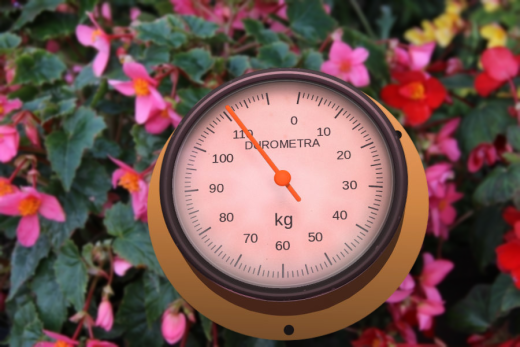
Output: 111kg
